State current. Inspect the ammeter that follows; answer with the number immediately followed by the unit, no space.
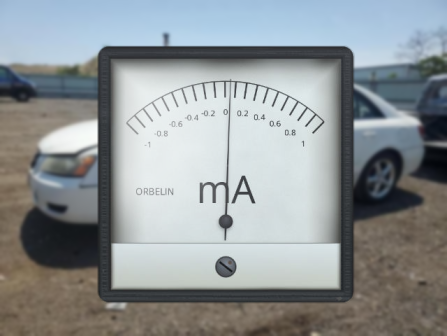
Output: 0.05mA
